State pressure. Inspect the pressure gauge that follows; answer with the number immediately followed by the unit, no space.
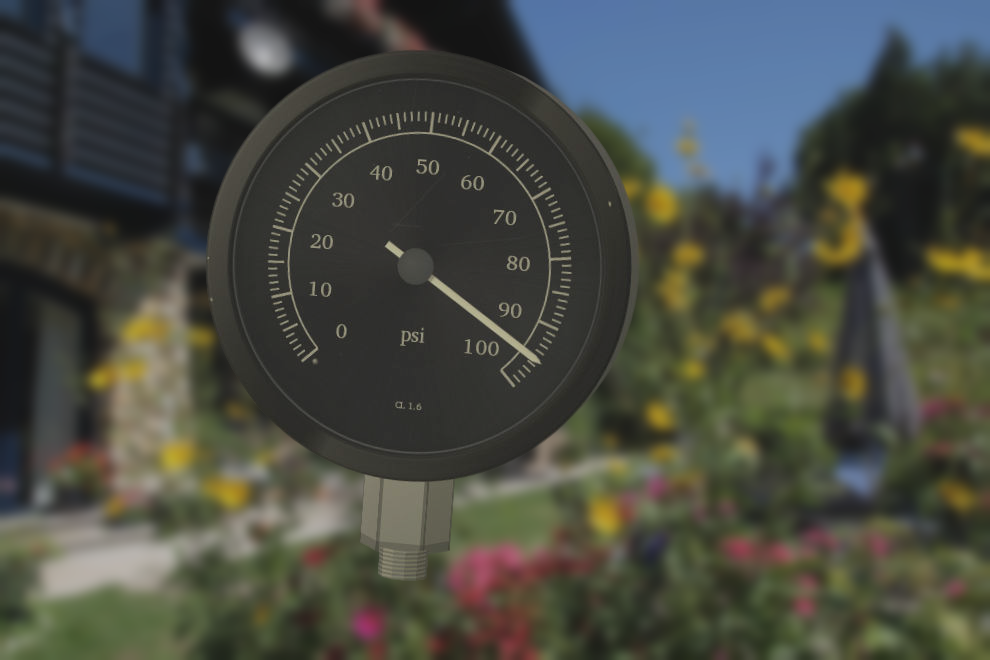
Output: 95psi
